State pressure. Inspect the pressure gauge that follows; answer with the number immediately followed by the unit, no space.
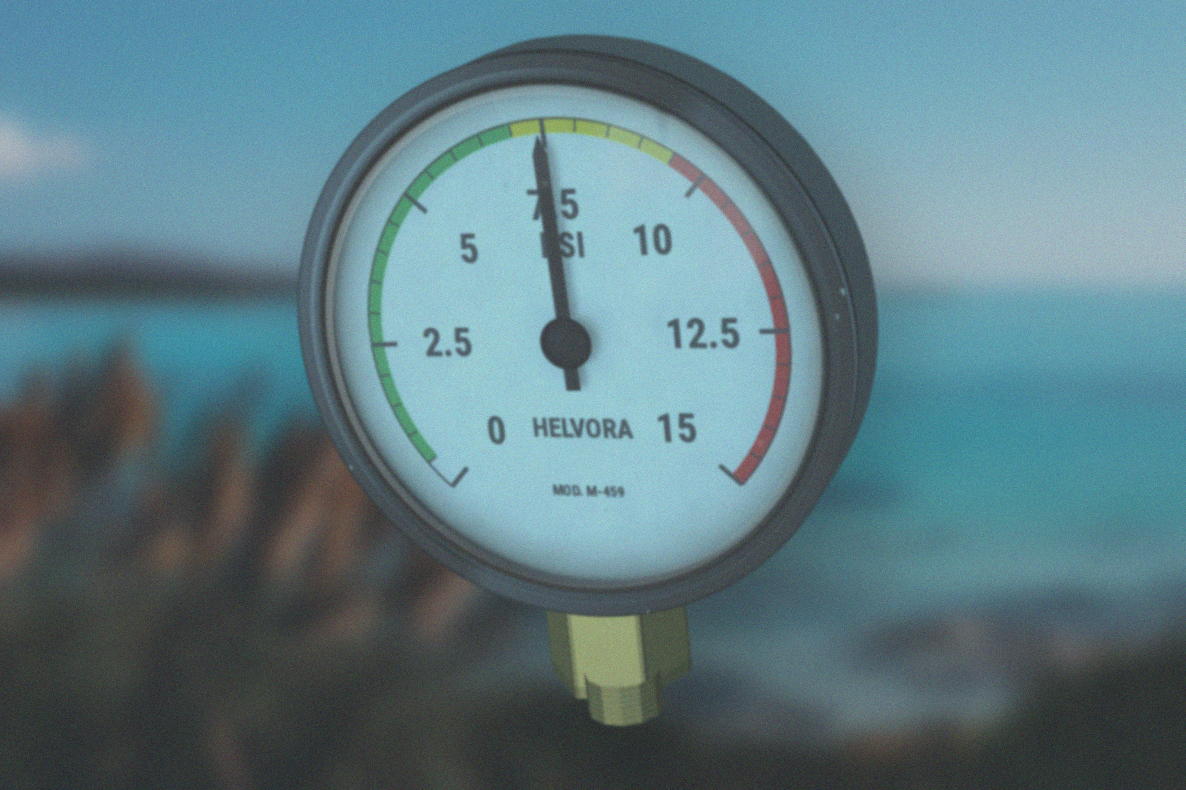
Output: 7.5psi
